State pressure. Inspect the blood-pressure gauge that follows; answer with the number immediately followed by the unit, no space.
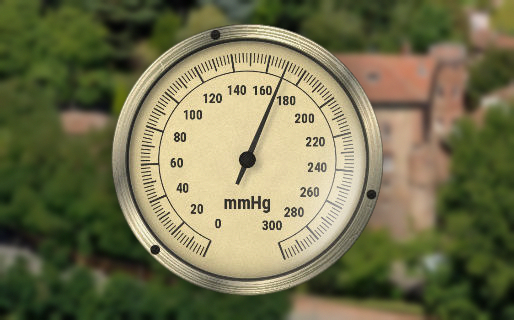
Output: 170mmHg
